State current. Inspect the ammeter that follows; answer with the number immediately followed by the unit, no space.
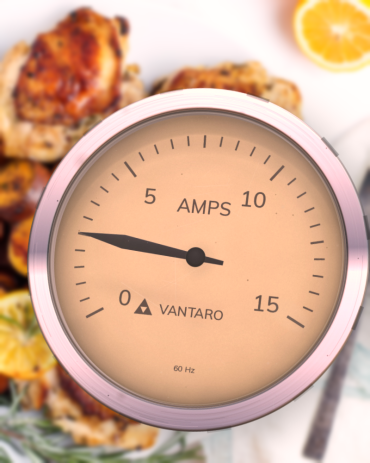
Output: 2.5A
